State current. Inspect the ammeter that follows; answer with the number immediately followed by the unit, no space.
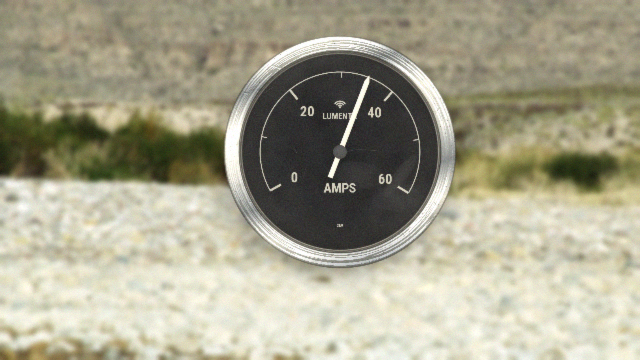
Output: 35A
